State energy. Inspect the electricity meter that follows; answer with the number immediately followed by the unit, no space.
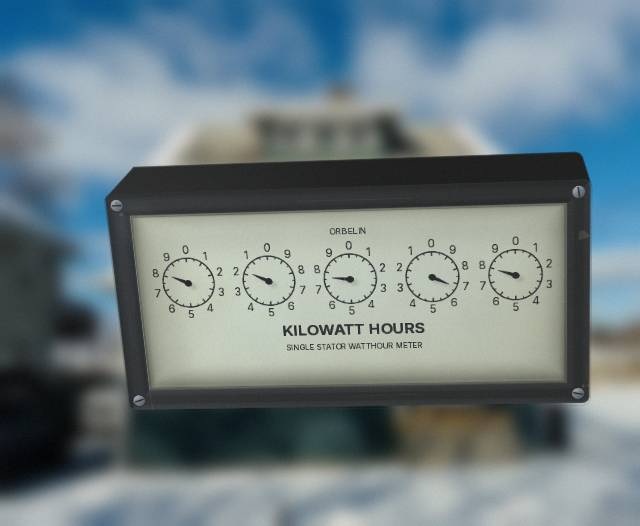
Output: 81768kWh
